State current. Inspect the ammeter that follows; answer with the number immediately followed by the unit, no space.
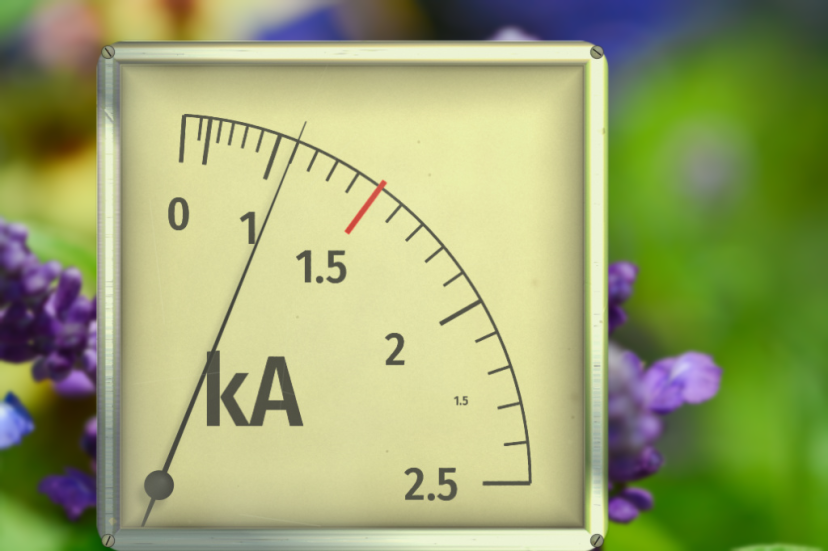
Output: 1.1kA
